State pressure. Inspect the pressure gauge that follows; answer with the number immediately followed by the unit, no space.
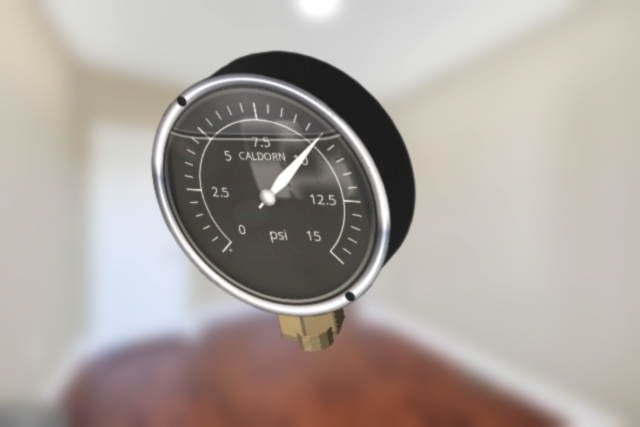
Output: 10psi
